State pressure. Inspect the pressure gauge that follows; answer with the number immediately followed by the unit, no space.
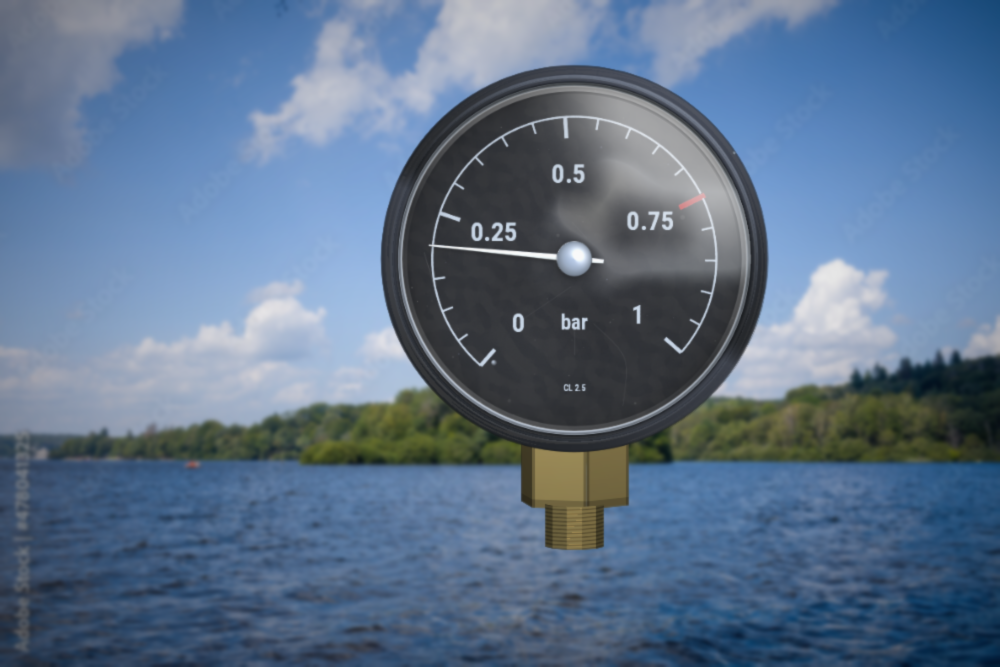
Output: 0.2bar
